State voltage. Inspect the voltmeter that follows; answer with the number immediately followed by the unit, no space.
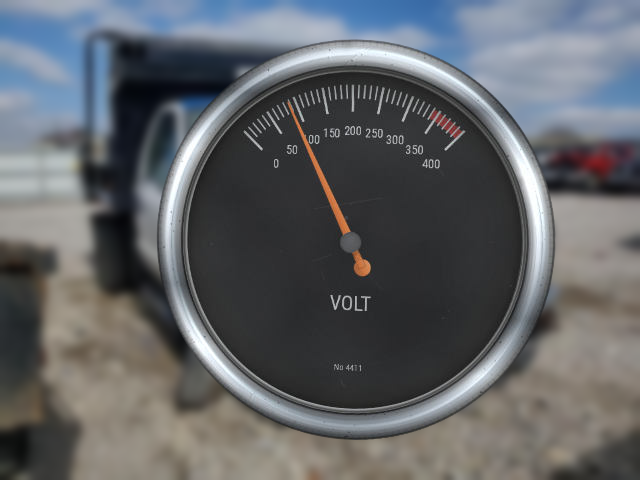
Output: 90V
